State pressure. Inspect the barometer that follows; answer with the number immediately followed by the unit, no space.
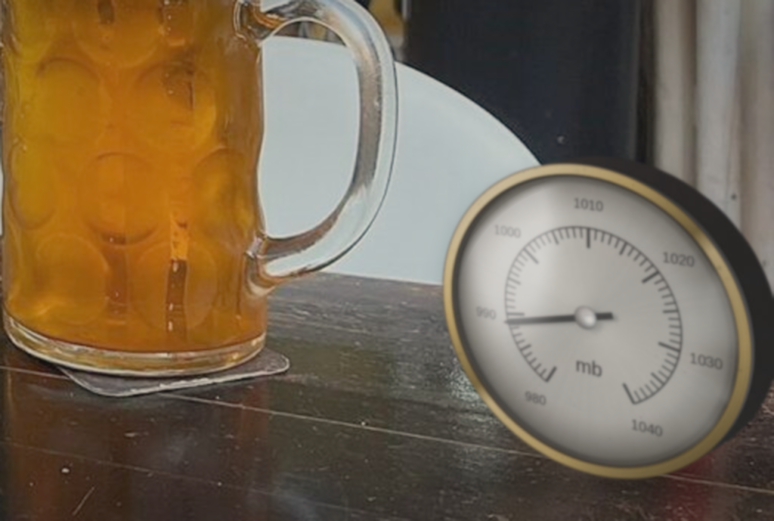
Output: 989mbar
